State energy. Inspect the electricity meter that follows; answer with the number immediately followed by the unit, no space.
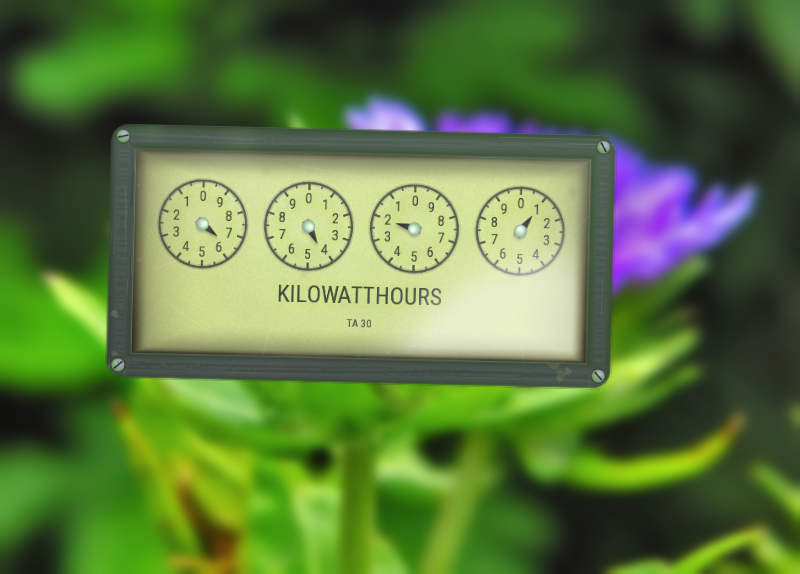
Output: 6421kWh
